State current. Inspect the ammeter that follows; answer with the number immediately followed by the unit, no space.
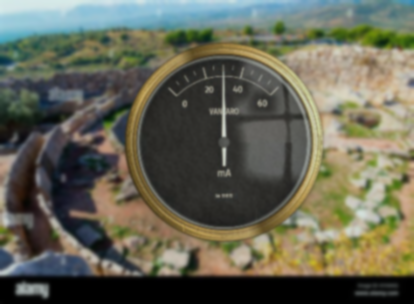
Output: 30mA
